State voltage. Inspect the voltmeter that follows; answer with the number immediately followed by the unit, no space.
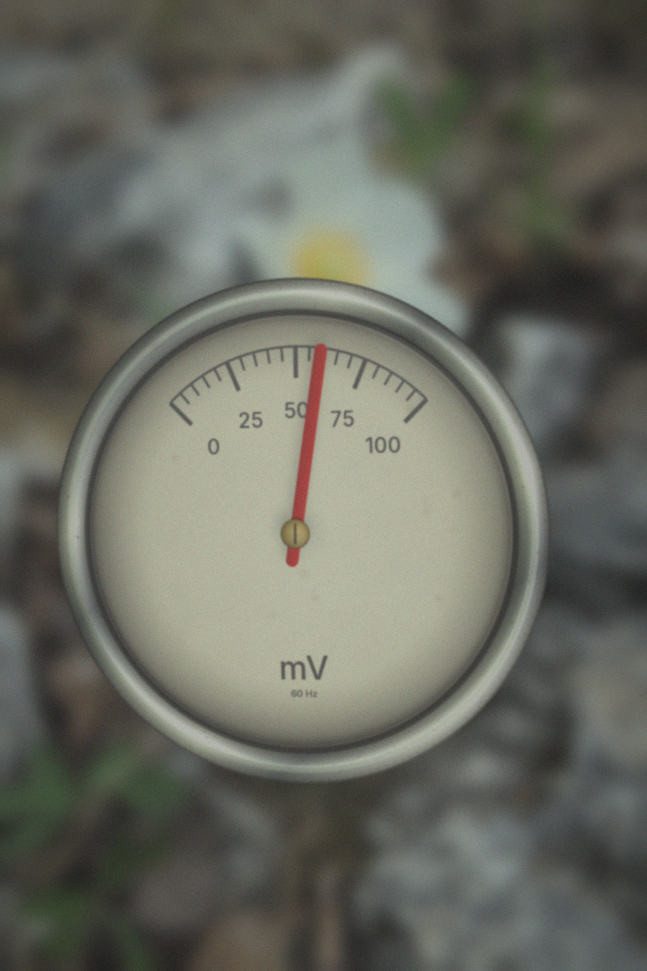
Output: 60mV
